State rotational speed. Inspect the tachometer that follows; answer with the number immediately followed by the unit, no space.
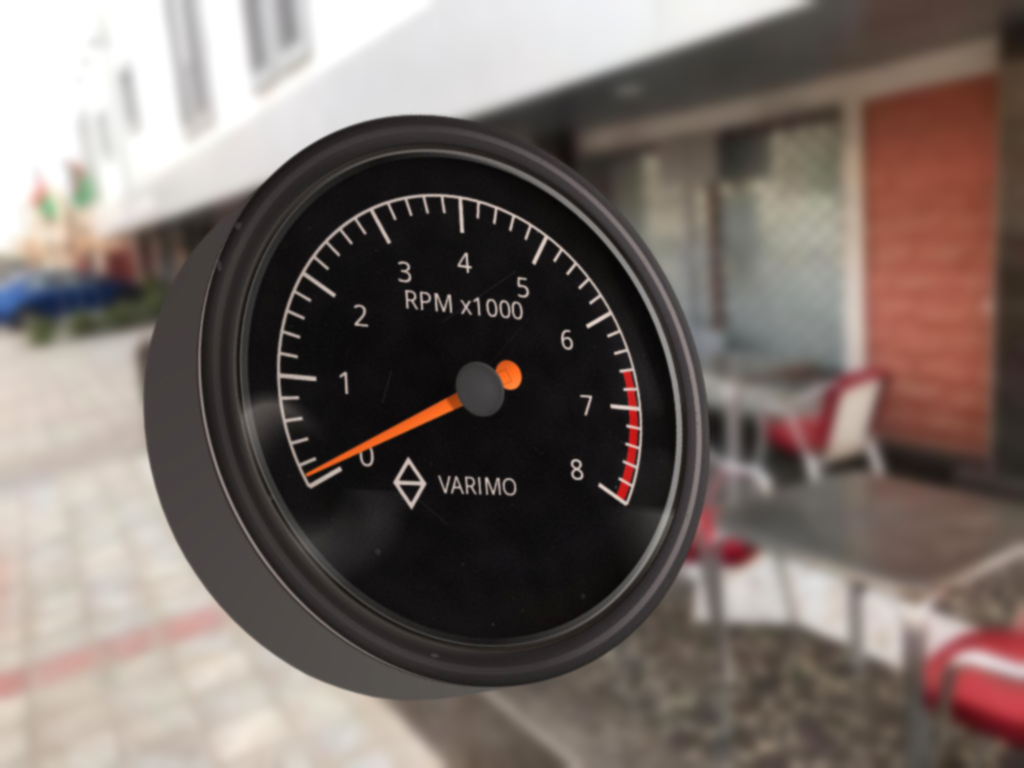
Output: 100rpm
